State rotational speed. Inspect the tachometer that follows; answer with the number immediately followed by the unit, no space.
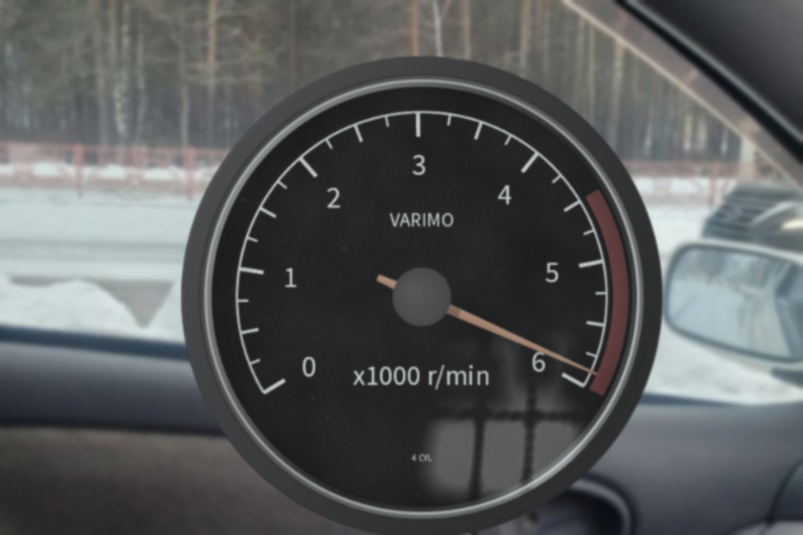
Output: 5875rpm
